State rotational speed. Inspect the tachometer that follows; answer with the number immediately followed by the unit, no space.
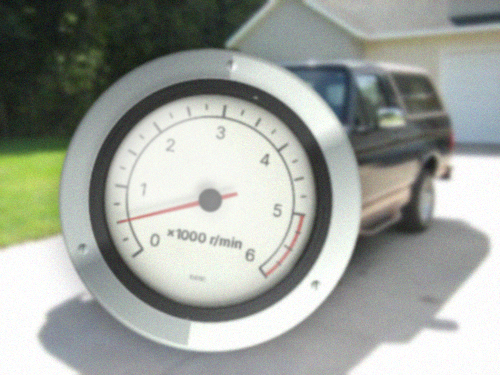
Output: 500rpm
